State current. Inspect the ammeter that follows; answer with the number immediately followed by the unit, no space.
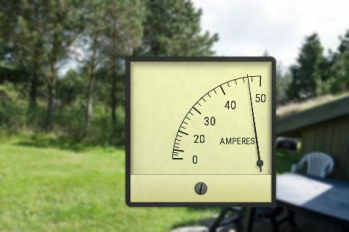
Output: 47A
